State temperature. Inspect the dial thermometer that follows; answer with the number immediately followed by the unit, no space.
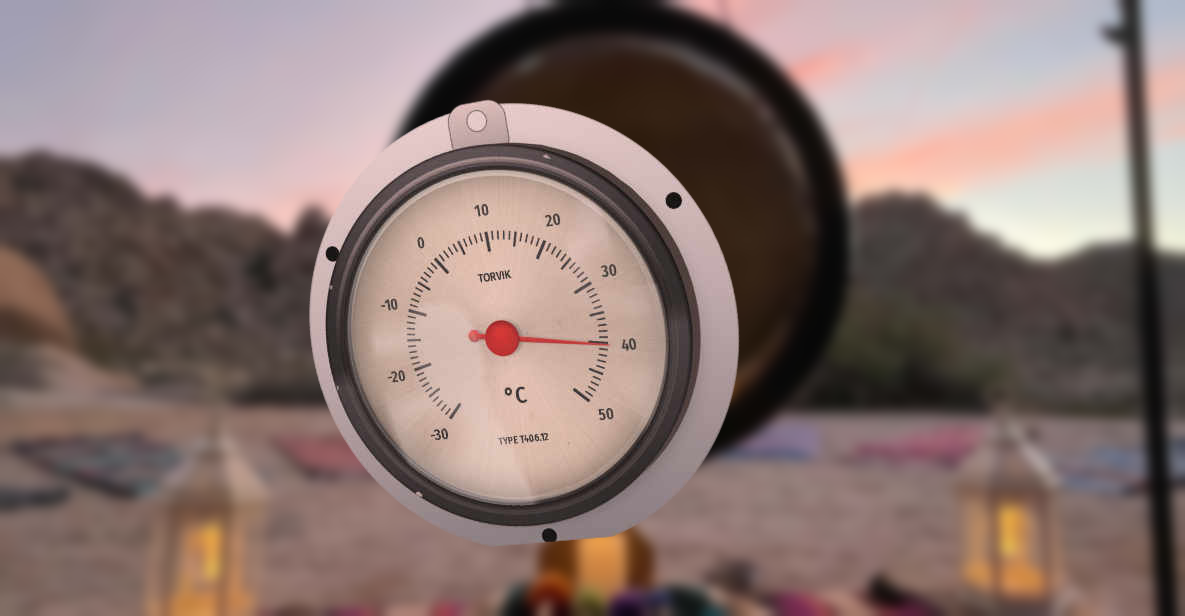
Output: 40°C
